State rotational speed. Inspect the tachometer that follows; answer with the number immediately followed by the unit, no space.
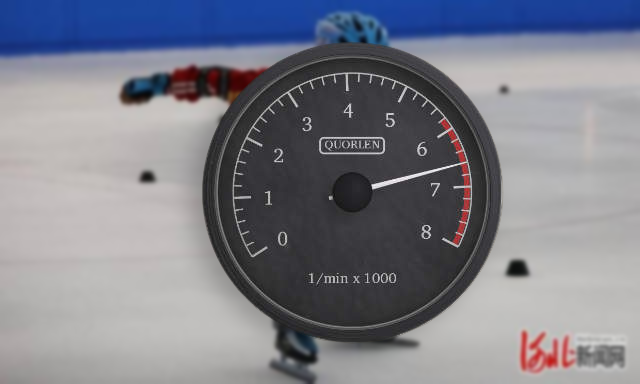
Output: 6600rpm
